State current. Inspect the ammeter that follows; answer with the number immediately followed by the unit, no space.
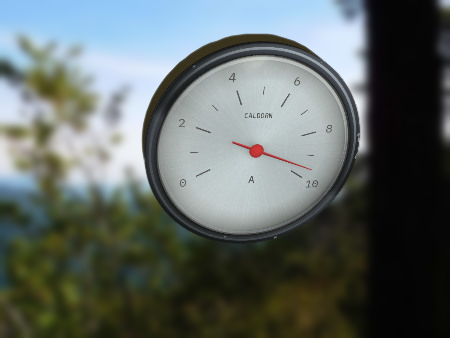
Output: 9.5A
